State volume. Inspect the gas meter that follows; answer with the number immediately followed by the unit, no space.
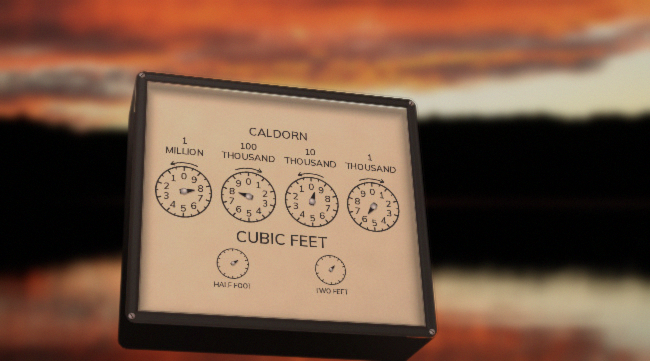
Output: 779600ft³
